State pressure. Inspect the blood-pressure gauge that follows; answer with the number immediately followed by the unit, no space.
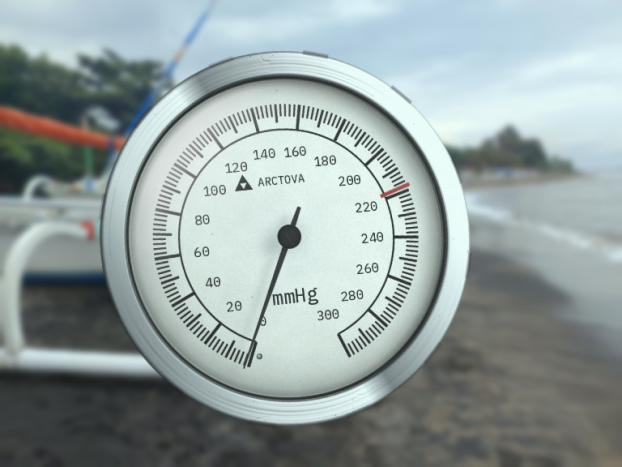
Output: 2mmHg
